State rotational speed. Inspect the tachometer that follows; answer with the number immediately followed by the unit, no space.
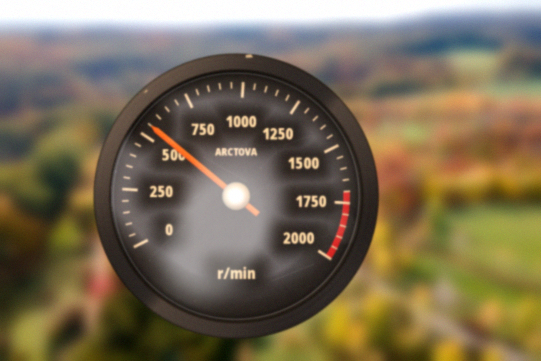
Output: 550rpm
